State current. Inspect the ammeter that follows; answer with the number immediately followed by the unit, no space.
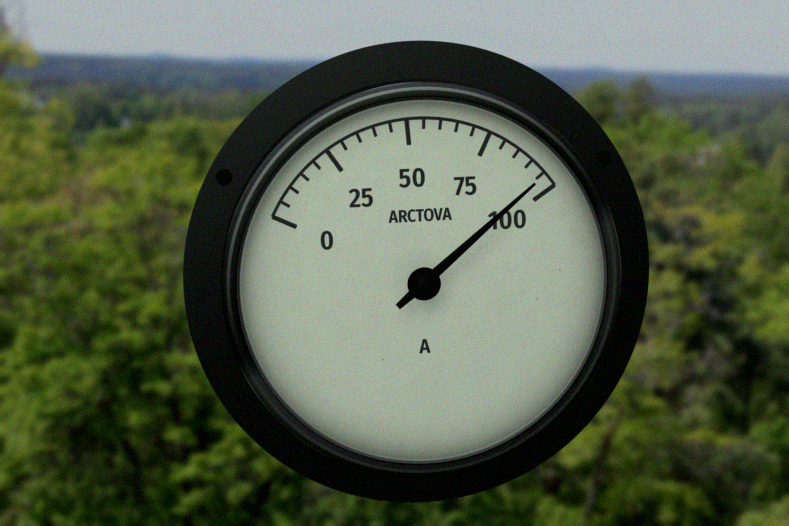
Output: 95A
